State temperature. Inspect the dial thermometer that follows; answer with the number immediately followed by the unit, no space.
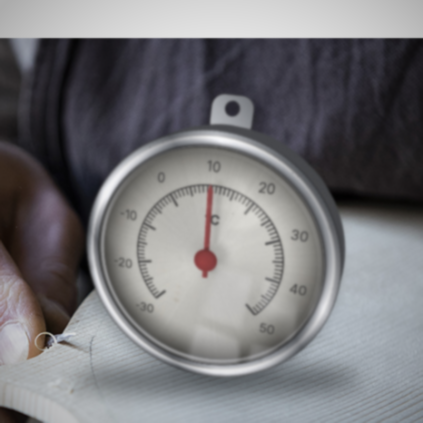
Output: 10°C
